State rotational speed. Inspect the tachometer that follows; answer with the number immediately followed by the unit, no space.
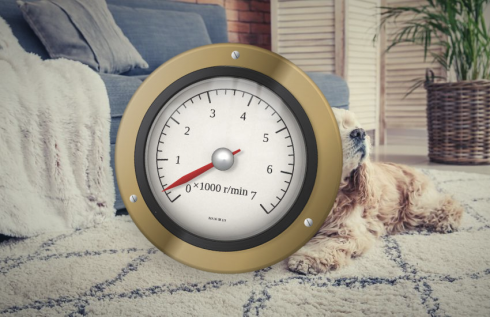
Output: 300rpm
